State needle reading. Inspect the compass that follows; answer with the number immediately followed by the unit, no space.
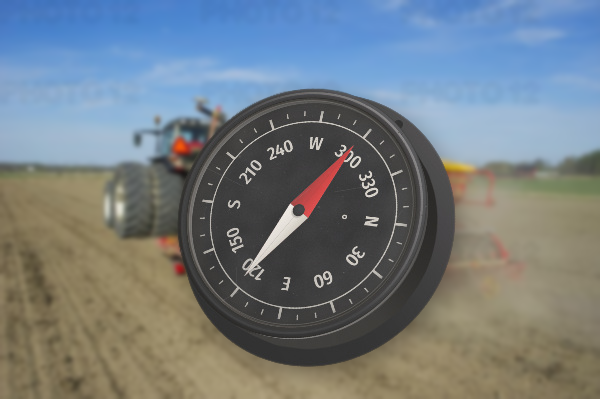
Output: 300°
